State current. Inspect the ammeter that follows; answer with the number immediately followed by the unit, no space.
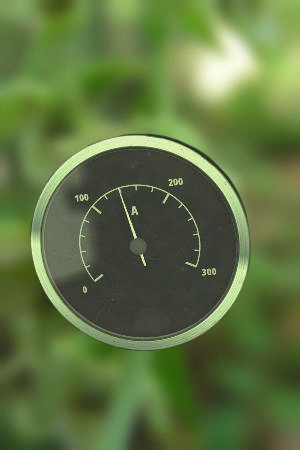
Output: 140A
